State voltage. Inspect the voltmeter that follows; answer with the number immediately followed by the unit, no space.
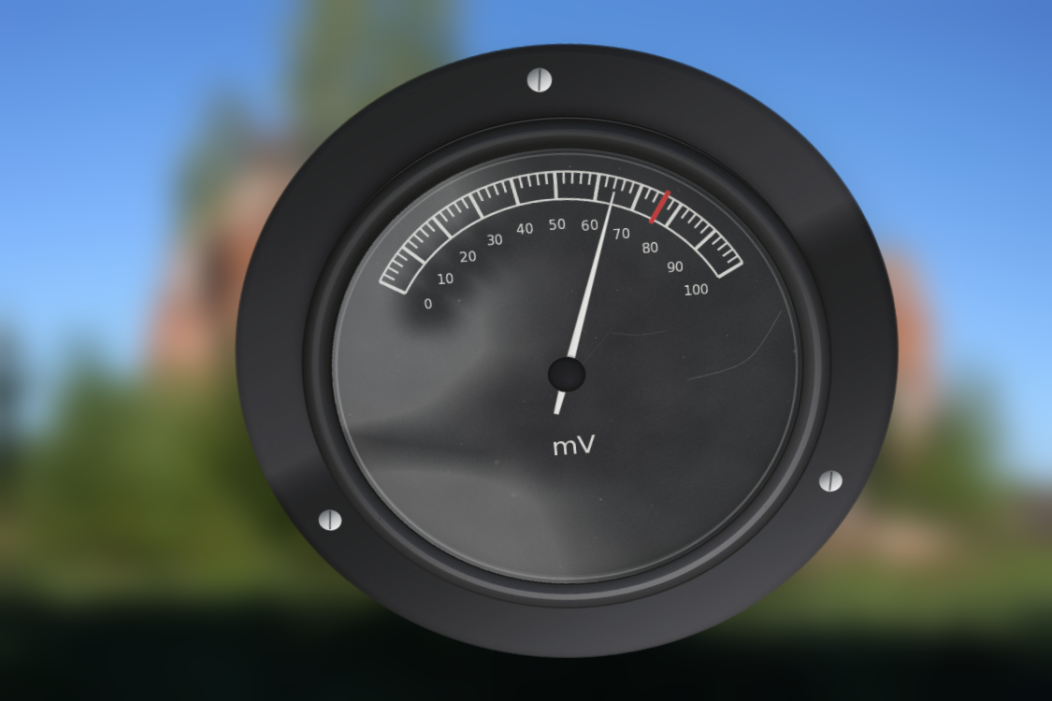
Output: 64mV
